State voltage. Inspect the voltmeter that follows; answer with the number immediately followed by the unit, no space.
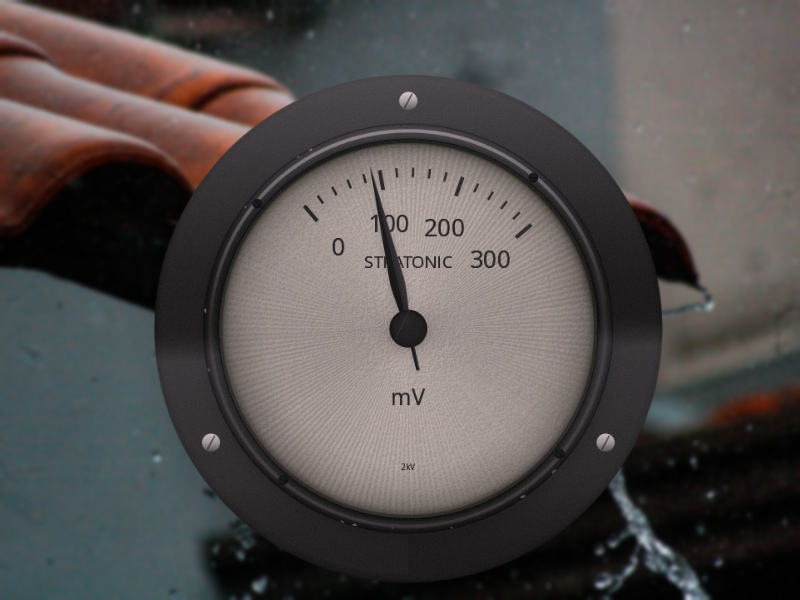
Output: 90mV
